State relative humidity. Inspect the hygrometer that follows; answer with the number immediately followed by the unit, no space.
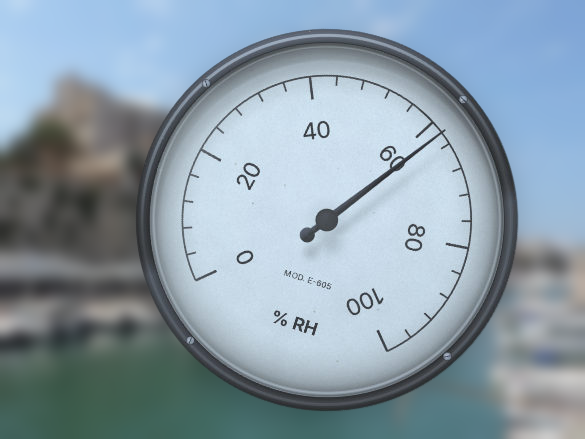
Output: 62%
